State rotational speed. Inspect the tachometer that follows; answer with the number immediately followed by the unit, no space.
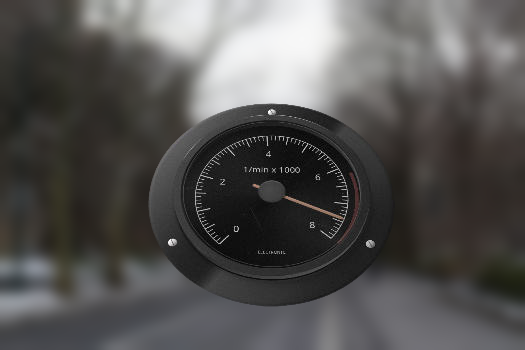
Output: 7500rpm
